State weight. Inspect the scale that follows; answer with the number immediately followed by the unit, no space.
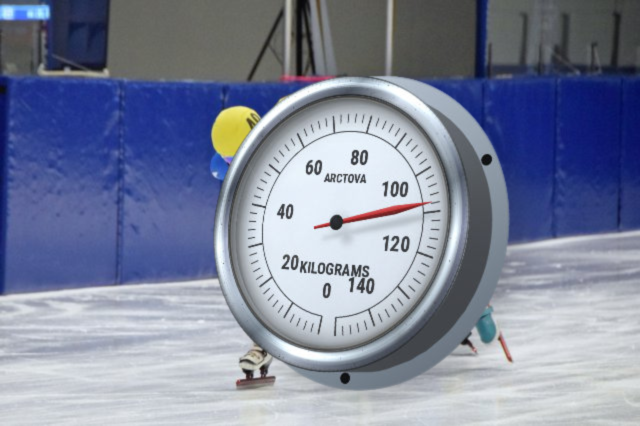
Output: 108kg
